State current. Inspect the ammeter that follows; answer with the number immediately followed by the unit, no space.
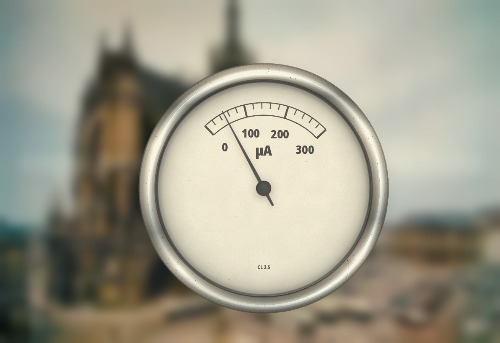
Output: 50µA
